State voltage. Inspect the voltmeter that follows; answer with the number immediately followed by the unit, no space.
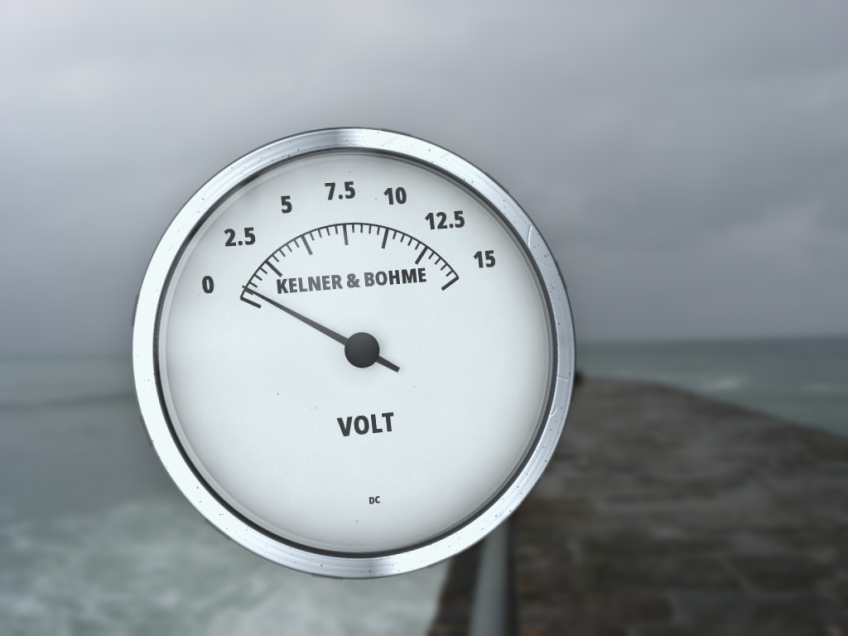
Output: 0.5V
